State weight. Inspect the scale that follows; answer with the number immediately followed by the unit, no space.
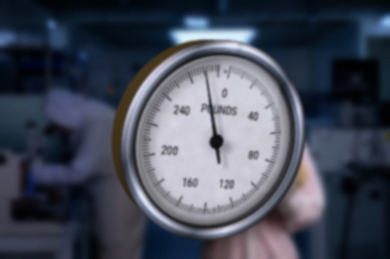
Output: 270lb
